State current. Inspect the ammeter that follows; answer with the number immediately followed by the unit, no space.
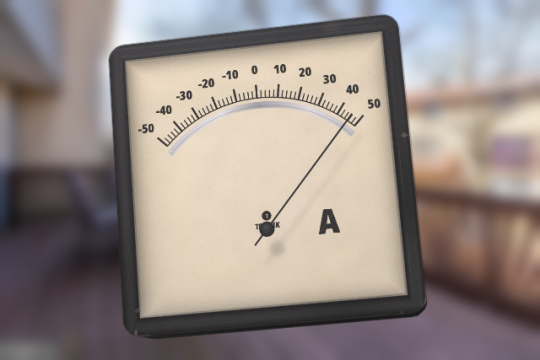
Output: 46A
